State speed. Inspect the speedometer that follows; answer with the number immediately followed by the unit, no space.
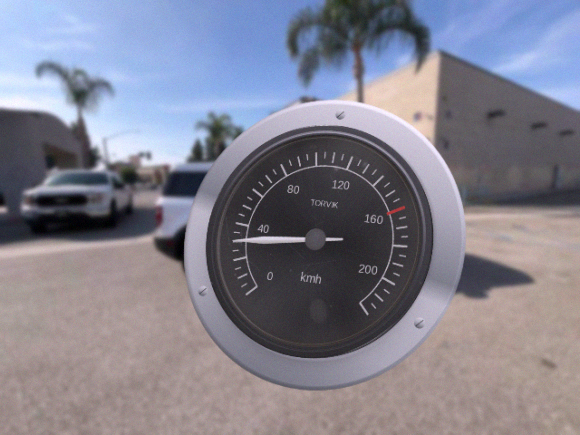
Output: 30km/h
